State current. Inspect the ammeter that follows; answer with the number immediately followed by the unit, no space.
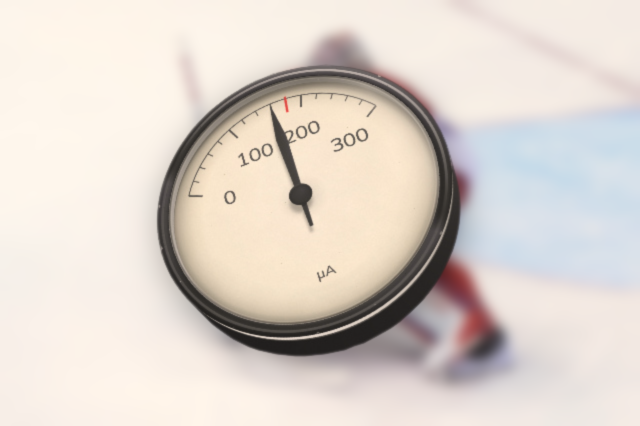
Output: 160µA
